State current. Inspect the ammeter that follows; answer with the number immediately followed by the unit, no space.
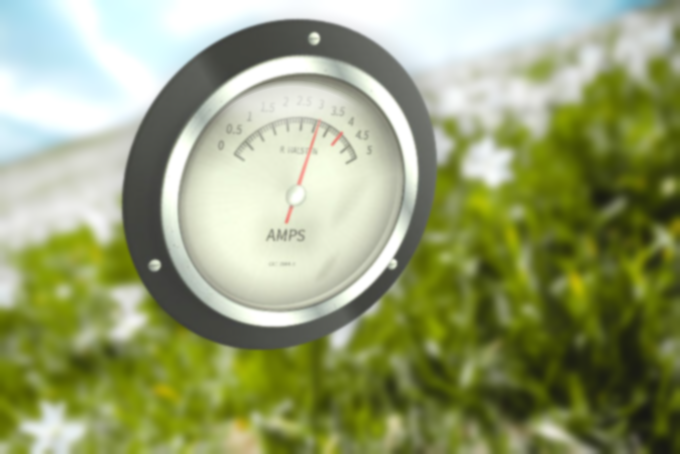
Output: 3A
